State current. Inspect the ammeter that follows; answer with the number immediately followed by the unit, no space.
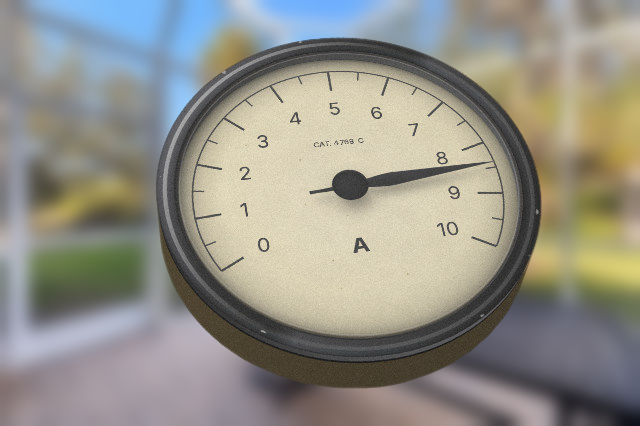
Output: 8.5A
